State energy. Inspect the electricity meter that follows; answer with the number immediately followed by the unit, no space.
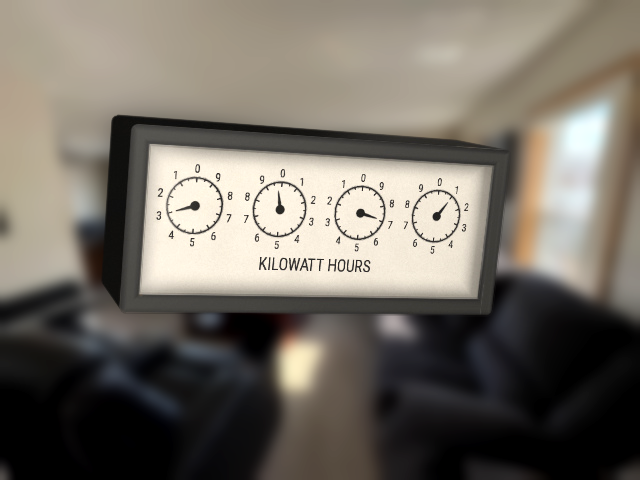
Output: 2971kWh
